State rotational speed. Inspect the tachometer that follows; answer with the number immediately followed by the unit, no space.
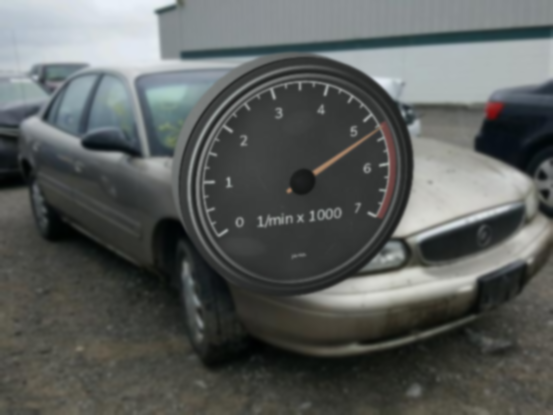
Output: 5250rpm
